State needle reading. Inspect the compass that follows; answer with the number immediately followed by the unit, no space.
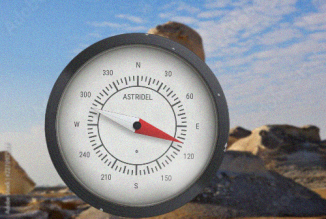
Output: 110°
